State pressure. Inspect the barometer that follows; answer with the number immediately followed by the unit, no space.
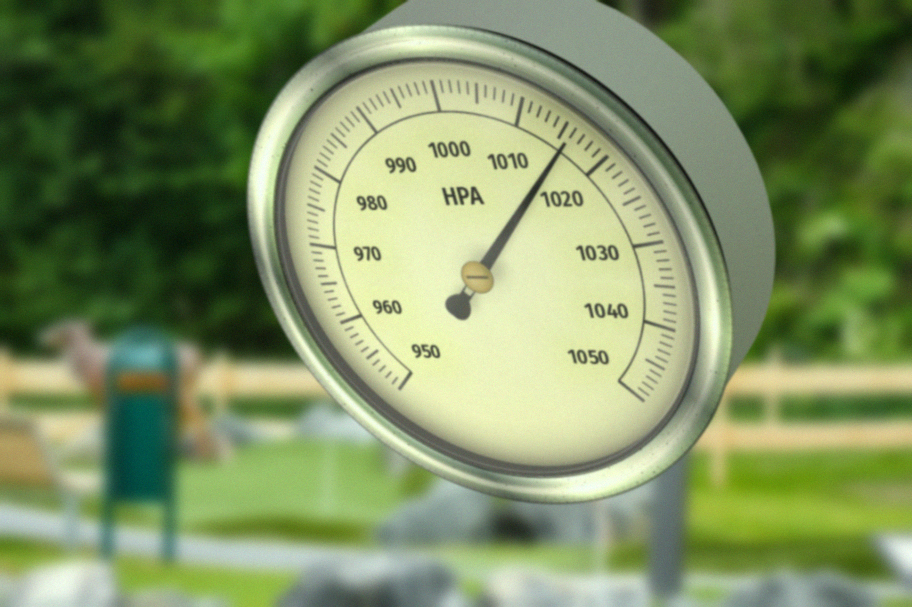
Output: 1016hPa
